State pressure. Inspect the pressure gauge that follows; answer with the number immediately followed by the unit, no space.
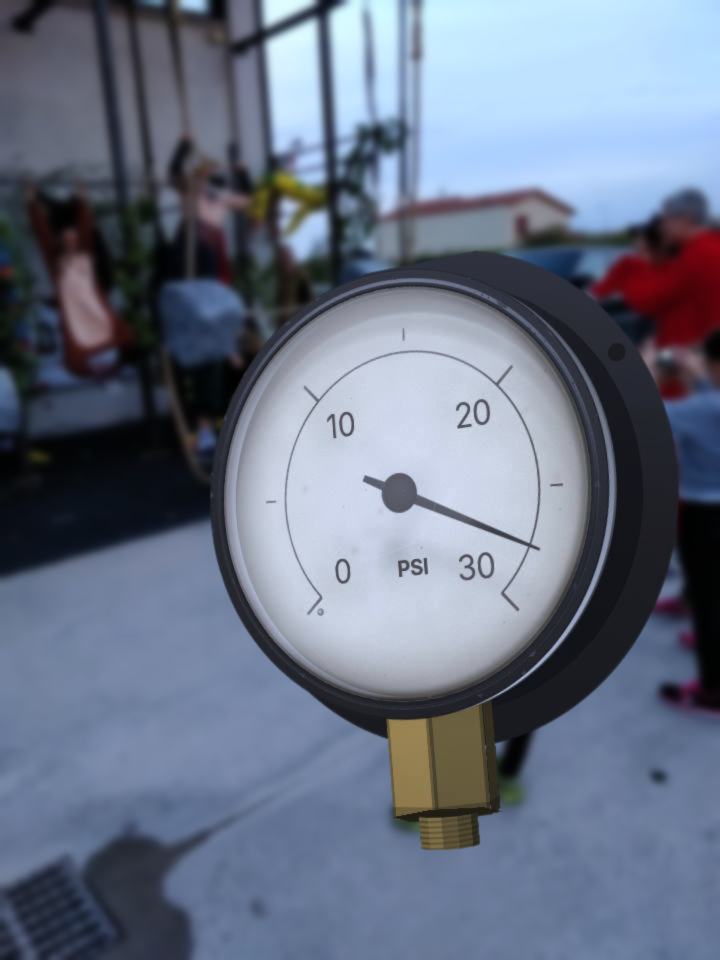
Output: 27.5psi
